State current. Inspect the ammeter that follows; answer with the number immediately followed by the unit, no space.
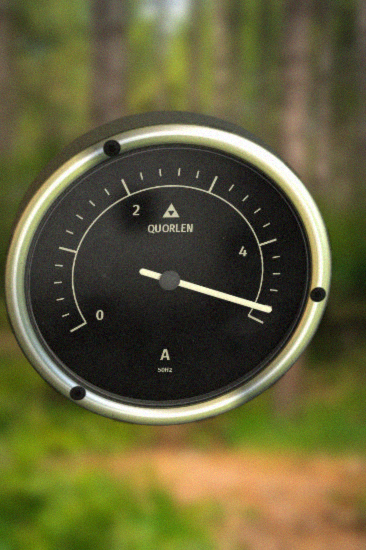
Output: 4.8A
